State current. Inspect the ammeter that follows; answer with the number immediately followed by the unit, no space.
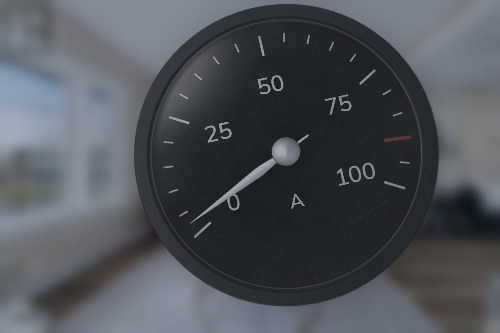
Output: 2.5A
